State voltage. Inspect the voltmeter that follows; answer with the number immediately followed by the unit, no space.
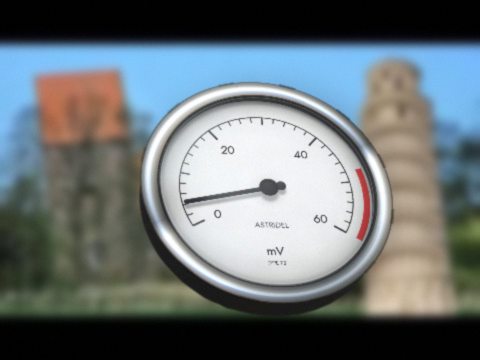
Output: 4mV
